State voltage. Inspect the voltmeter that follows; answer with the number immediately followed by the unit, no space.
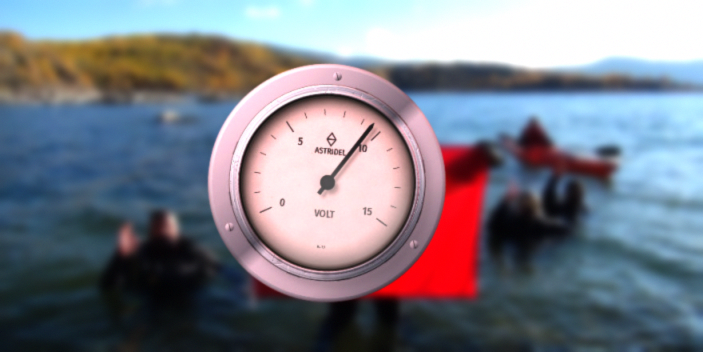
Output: 9.5V
